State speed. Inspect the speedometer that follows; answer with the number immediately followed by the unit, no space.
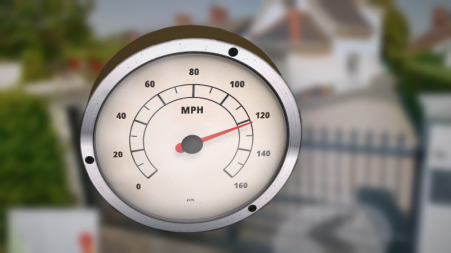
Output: 120mph
